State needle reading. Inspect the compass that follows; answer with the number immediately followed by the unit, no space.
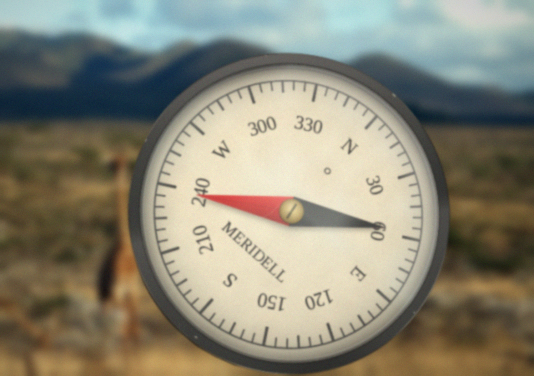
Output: 237.5°
